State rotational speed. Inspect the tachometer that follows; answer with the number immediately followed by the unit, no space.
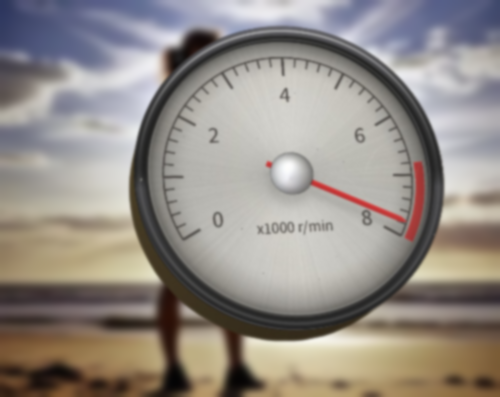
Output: 7800rpm
